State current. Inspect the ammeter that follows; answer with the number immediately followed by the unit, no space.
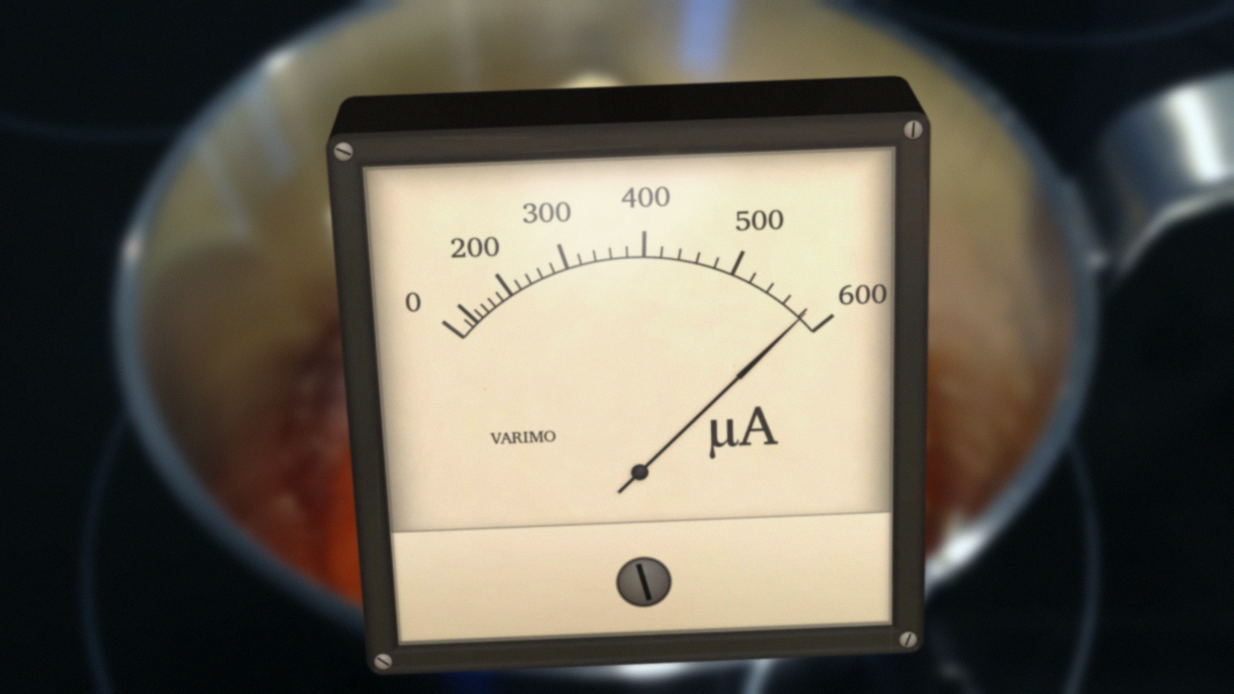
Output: 580µA
